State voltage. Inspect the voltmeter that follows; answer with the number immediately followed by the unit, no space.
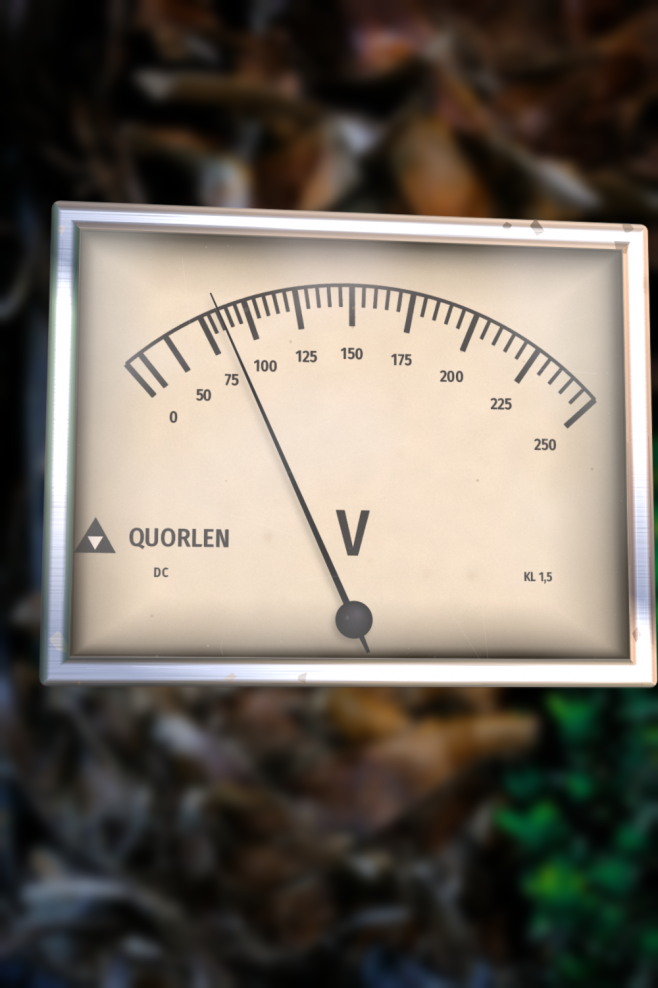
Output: 85V
